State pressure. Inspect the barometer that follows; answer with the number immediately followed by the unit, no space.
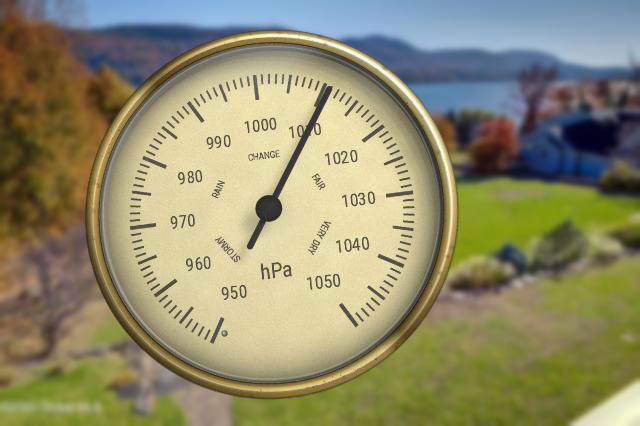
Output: 1011hPa
